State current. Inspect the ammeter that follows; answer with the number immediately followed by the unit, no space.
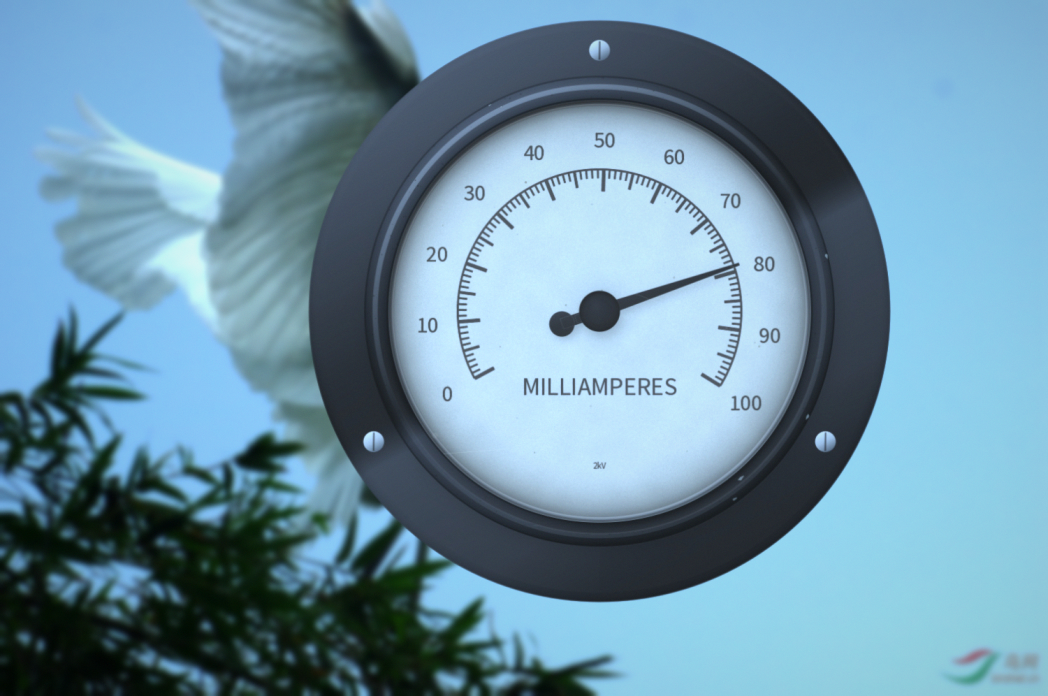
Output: 79mA
